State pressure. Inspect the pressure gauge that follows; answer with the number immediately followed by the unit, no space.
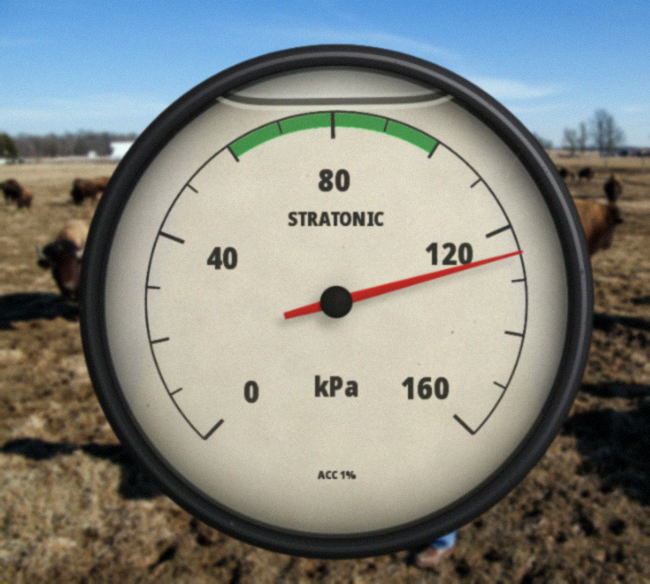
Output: 125kPa
